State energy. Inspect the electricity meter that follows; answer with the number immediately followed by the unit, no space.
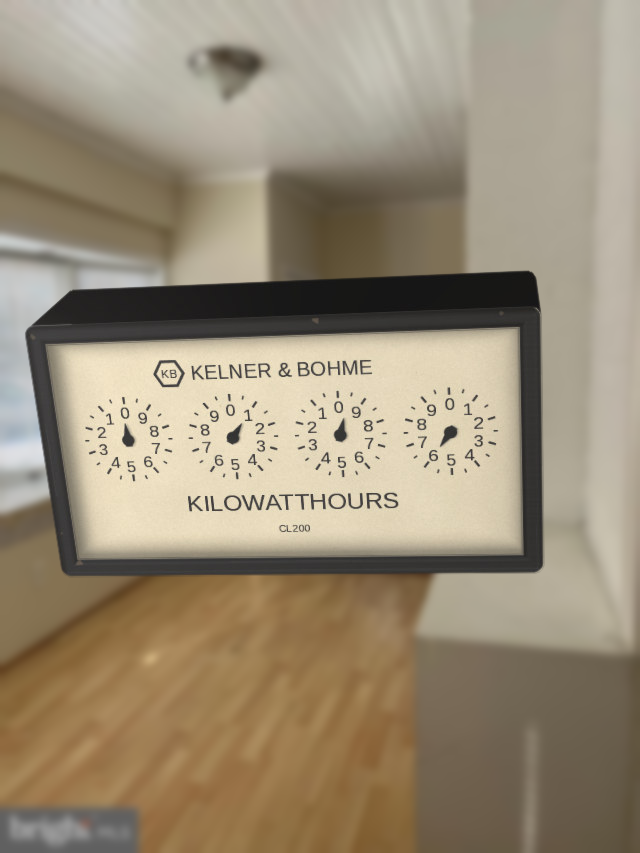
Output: 96kWh
